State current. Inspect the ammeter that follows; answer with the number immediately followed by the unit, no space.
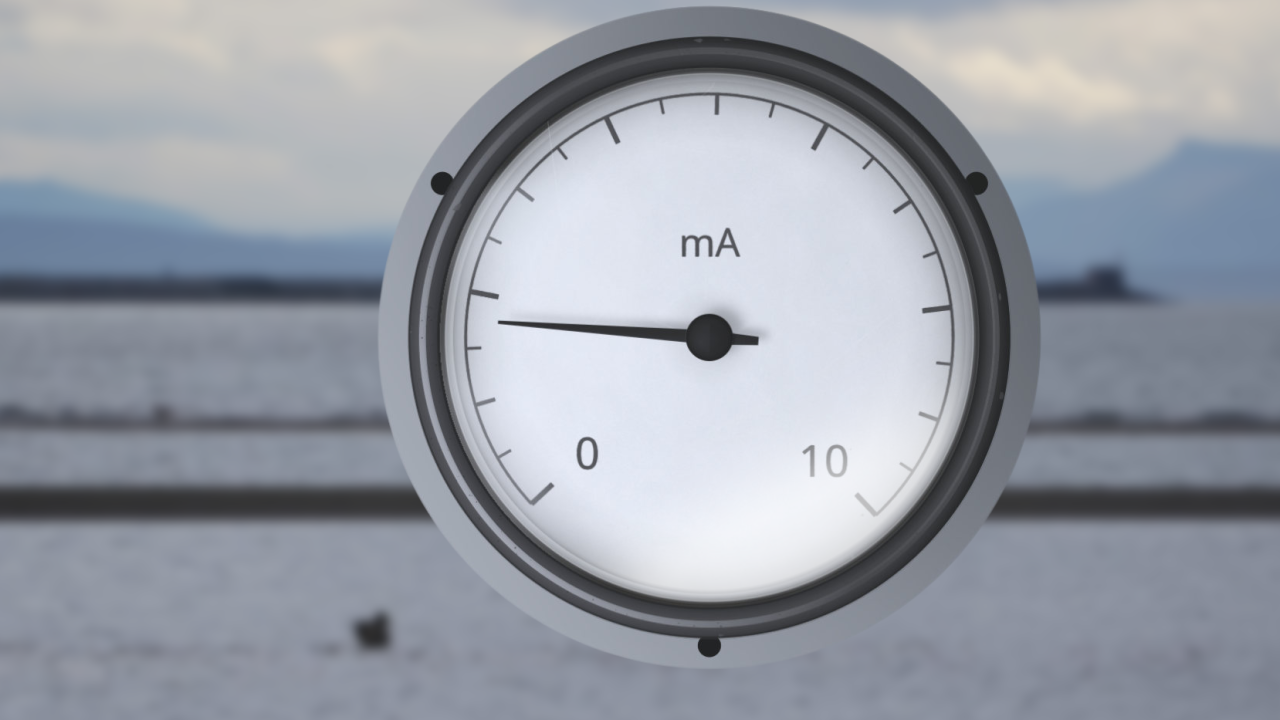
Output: 1.75mA
